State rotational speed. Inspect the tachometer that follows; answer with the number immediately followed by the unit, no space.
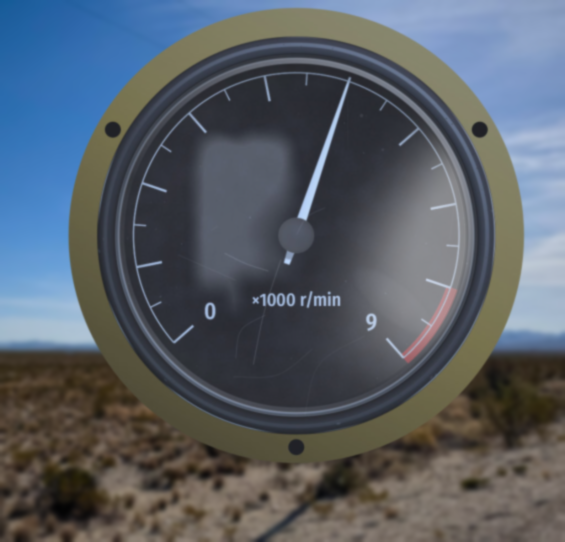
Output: 5000rpm
